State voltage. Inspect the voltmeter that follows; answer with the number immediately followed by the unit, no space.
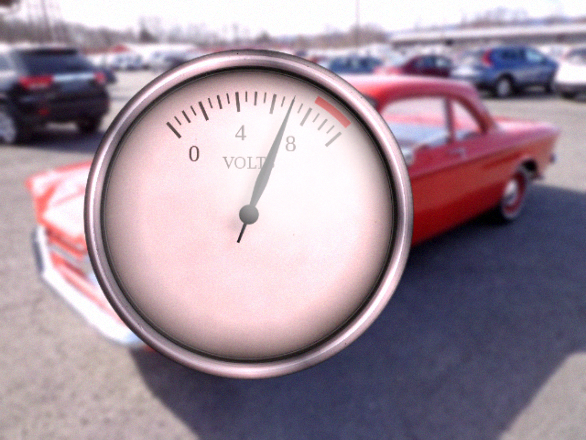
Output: 7V
